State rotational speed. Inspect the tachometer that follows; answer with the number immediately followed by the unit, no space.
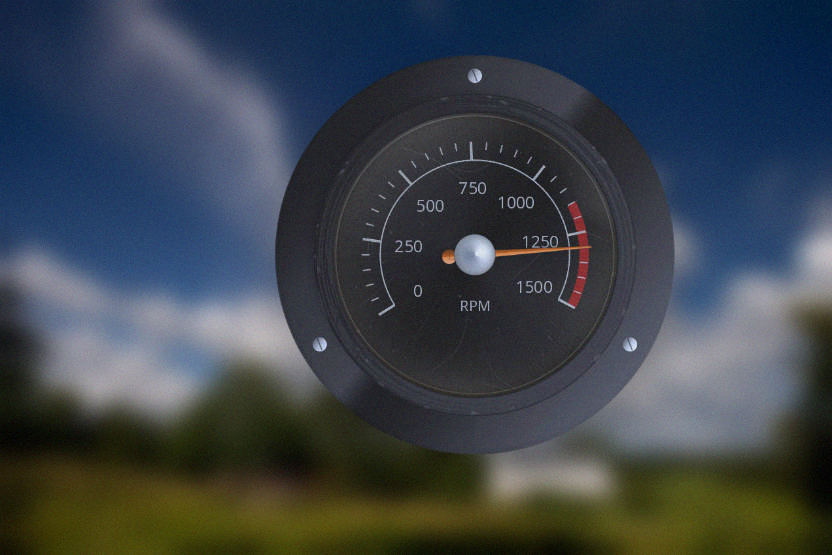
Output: 1300rpm
